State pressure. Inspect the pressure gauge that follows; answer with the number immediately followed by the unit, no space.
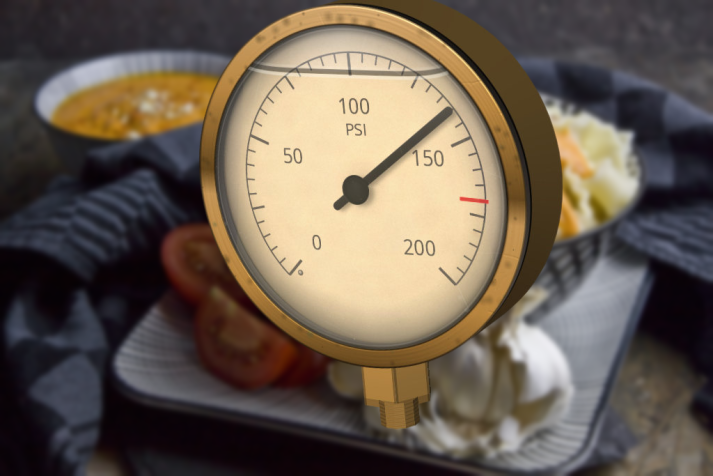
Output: 140psi
